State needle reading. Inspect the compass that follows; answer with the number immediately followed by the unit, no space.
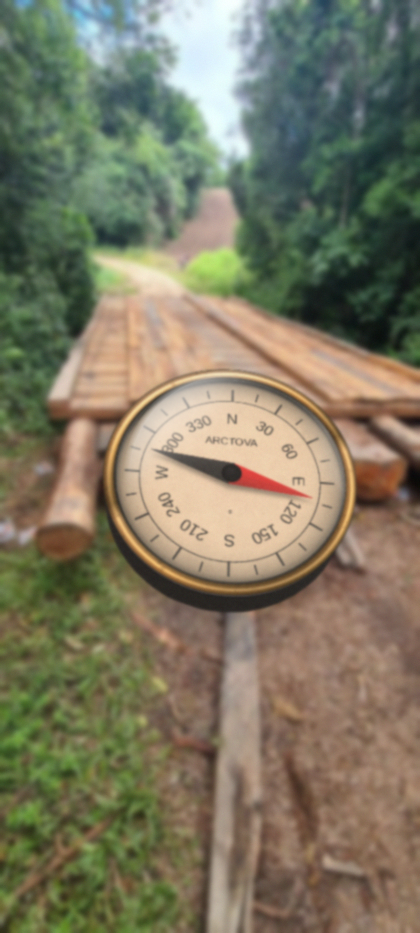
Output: 105°
